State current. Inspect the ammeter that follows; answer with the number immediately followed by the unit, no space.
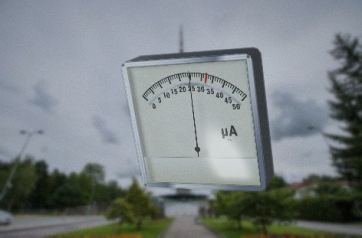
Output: 25µA
